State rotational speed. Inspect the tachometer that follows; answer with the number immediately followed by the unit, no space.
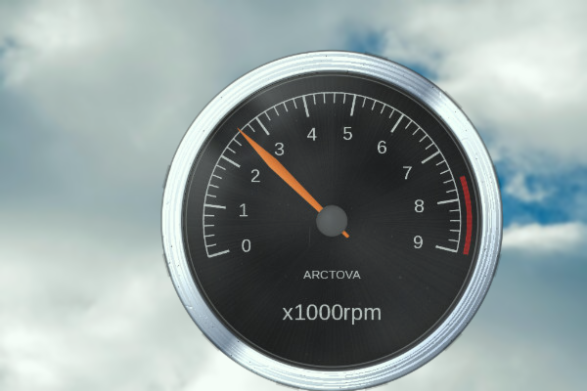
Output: 2600rpm
